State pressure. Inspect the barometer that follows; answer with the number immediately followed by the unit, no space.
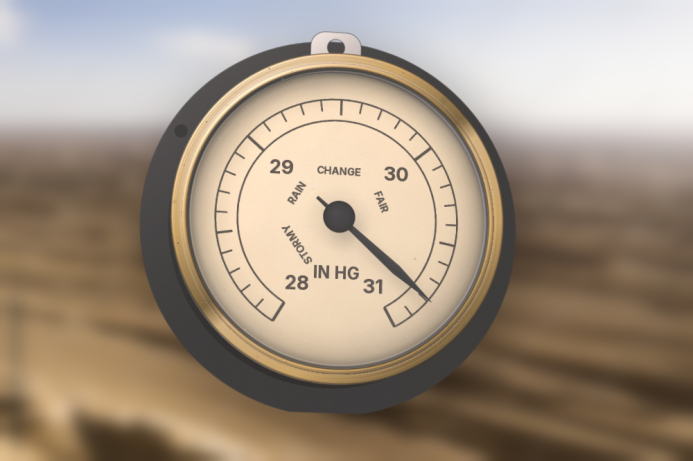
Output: 30.8inHg
